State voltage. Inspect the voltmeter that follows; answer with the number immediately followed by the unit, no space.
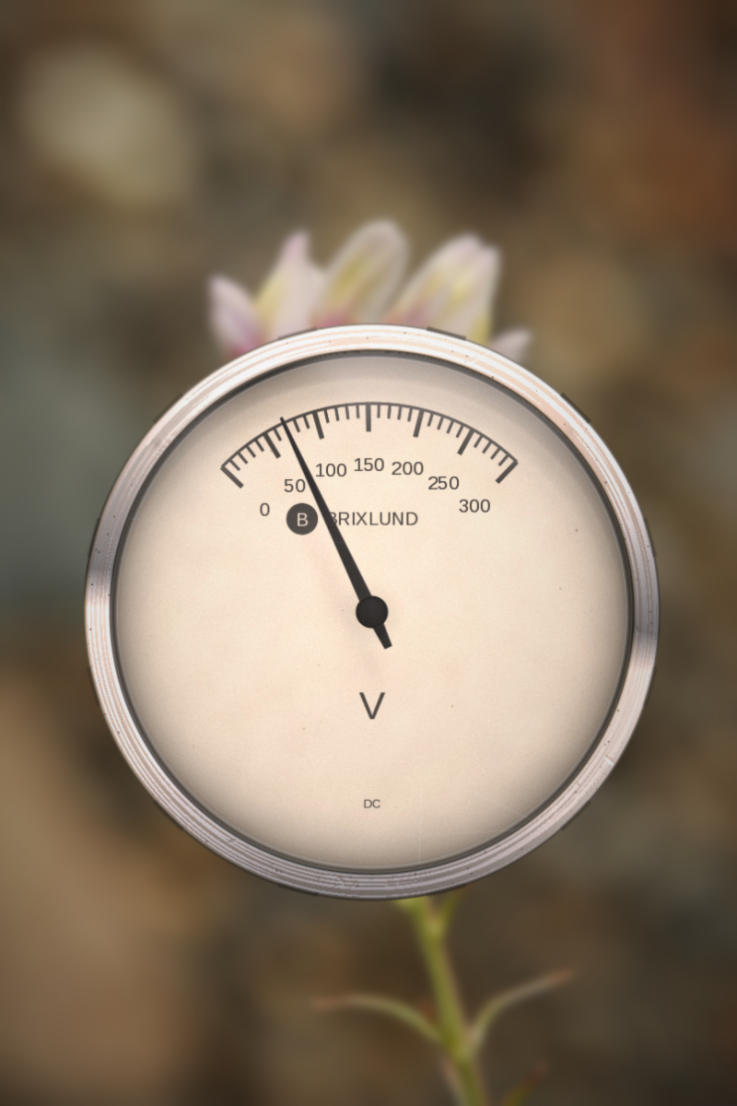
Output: 70V
